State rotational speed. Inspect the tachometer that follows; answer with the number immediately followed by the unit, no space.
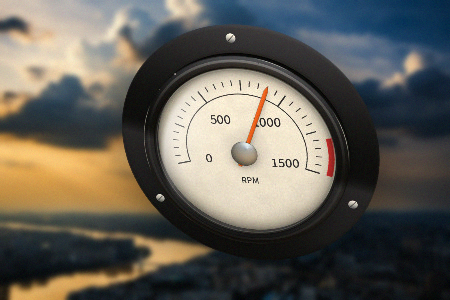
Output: 900rpm
